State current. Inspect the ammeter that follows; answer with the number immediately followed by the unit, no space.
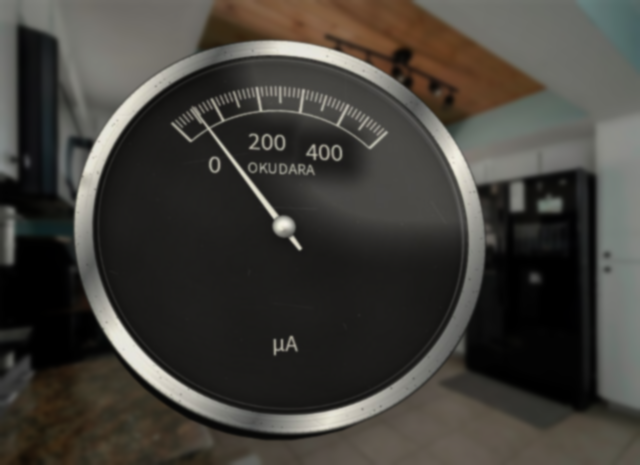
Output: 50µA
